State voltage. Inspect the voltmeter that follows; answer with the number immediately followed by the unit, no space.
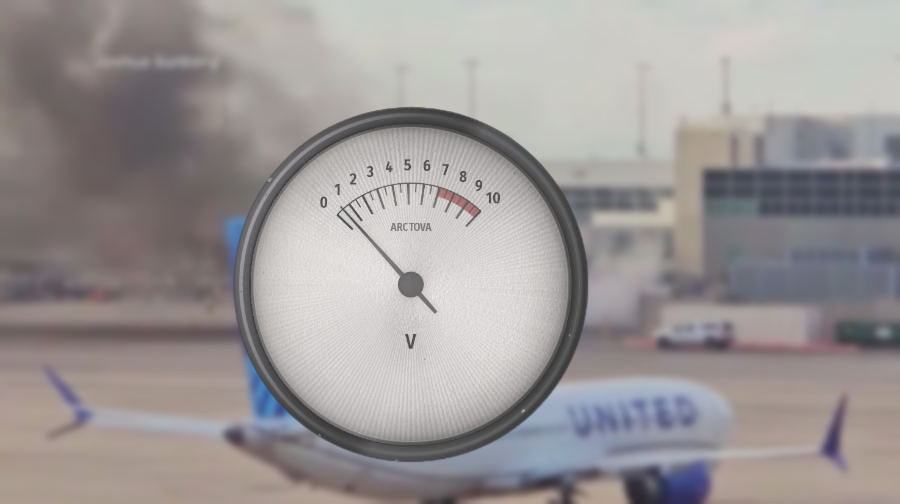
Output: 0.5V
